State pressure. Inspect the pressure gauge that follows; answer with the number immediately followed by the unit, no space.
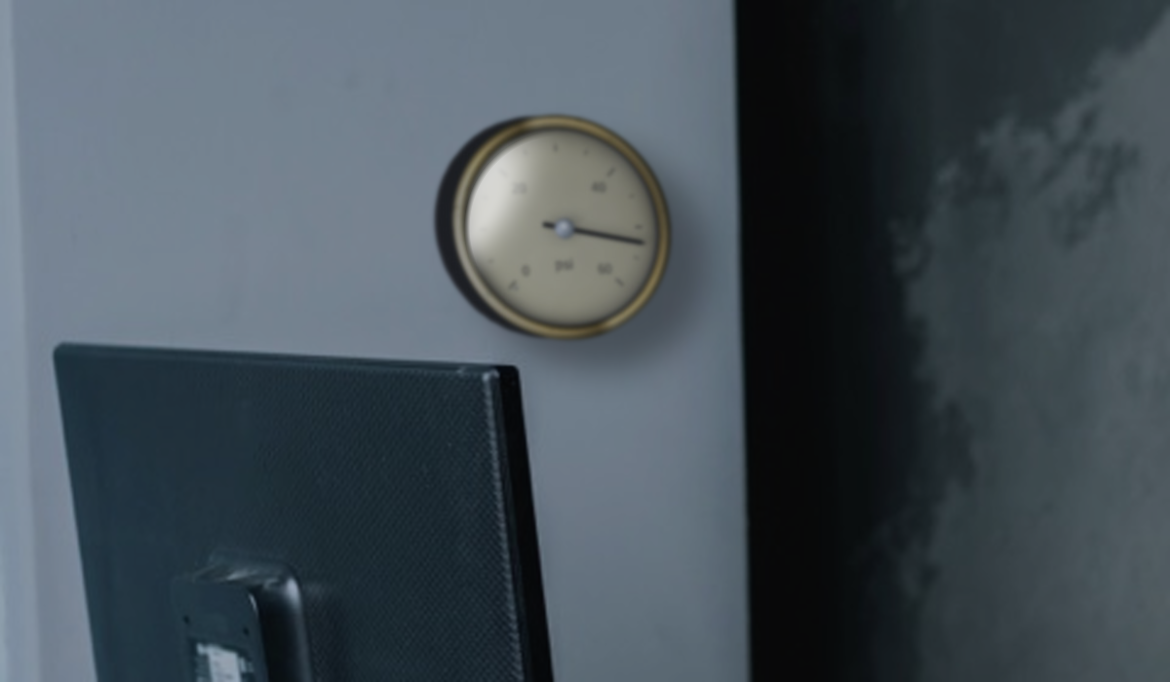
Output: 52.5psi
